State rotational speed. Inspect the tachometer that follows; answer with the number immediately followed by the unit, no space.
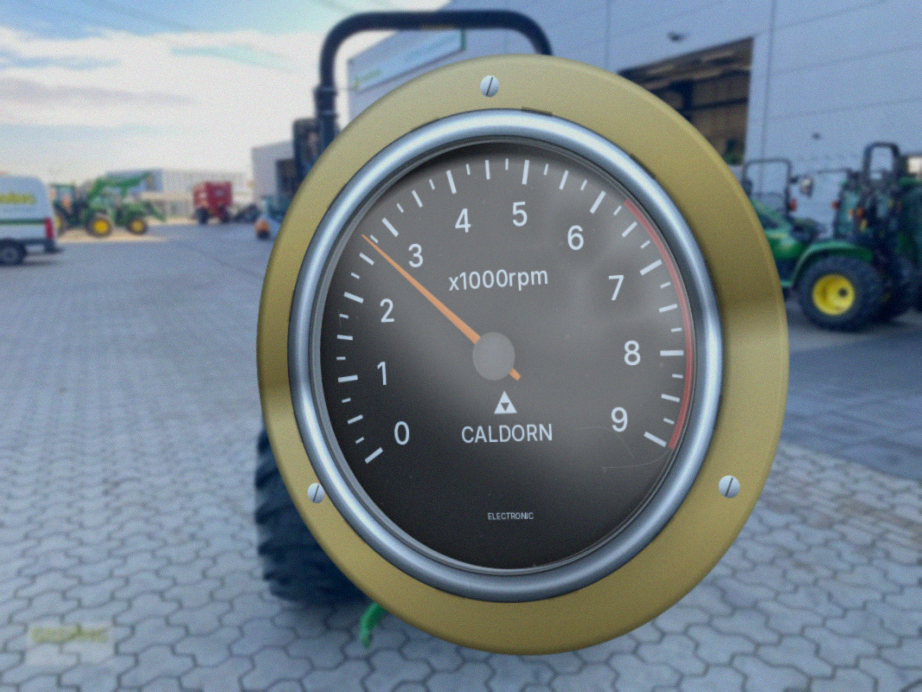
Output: 2750rpm
